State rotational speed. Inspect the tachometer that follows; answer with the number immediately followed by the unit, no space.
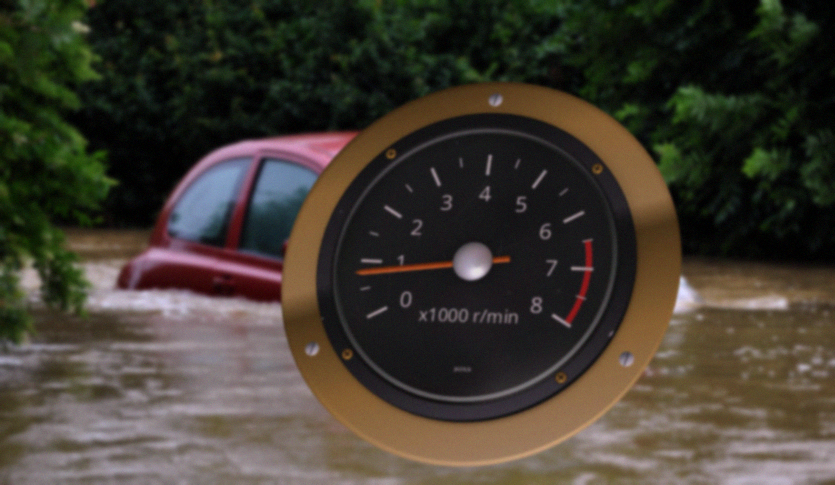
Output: 750rpm
